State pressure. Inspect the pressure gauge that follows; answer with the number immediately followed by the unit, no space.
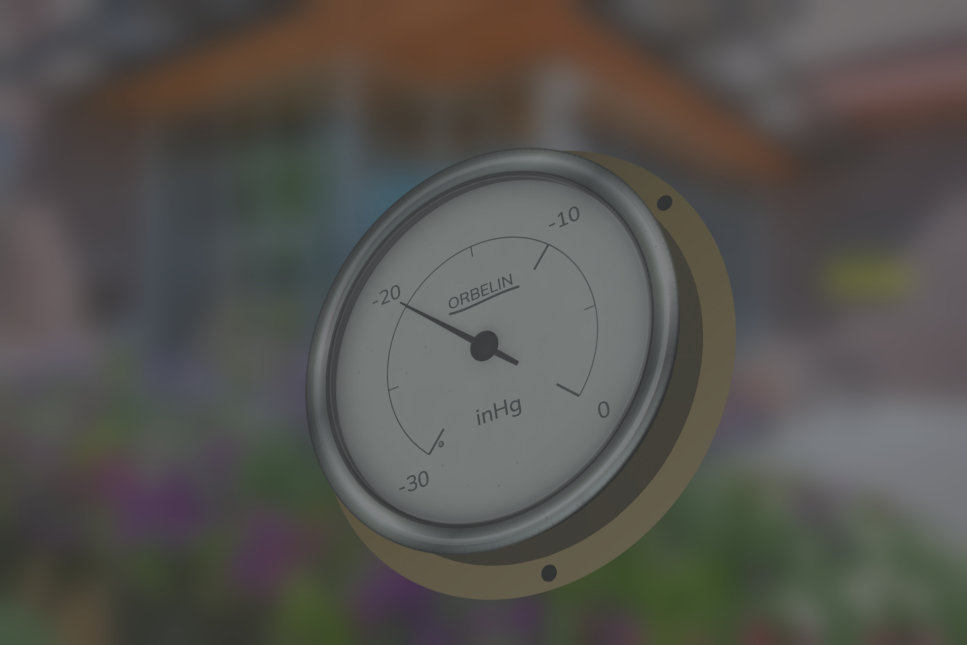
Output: -20inHg
